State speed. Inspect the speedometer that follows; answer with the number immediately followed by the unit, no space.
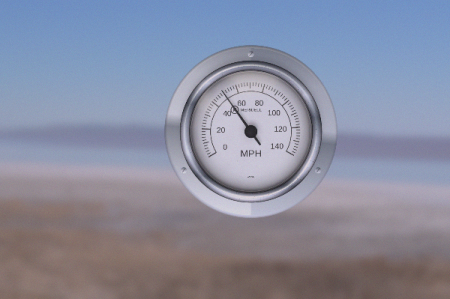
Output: 50mph
